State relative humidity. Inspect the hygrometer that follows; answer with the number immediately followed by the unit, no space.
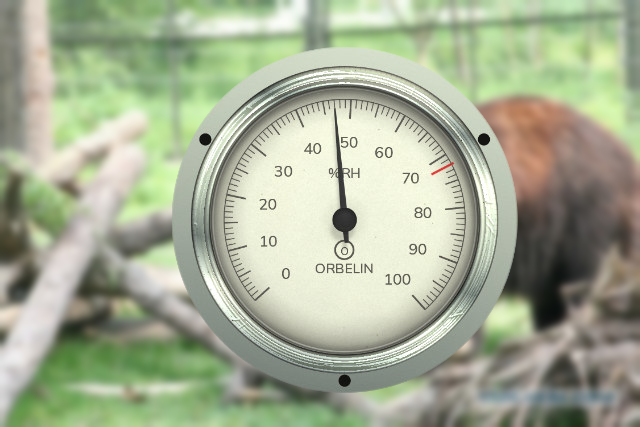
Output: 47%
